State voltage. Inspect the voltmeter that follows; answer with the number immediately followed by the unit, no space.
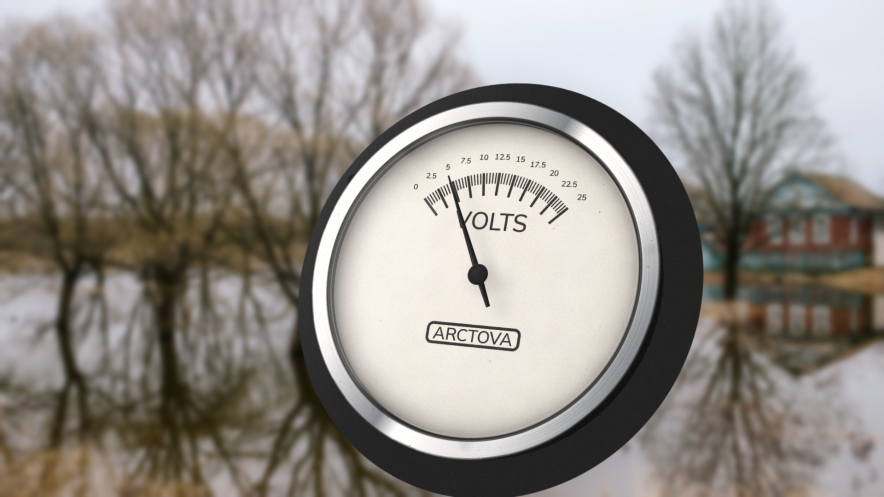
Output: 5V
